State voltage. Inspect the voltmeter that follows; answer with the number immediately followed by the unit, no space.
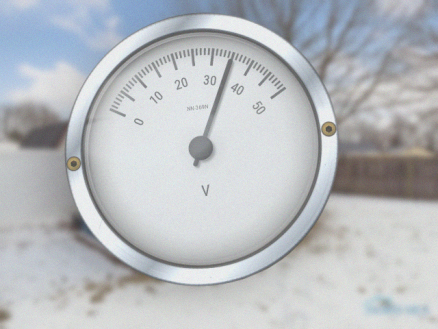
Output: 35V
